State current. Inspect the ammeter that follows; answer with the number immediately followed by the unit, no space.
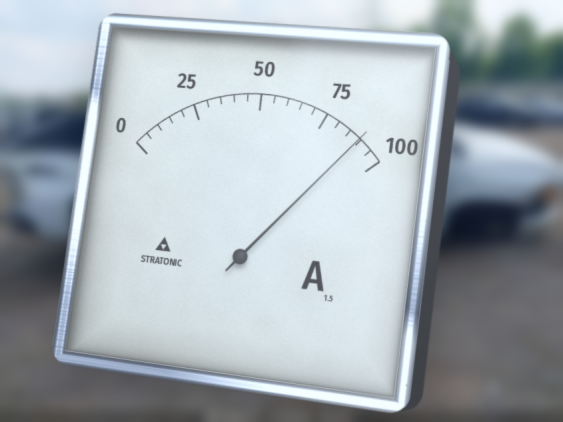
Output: 90A
